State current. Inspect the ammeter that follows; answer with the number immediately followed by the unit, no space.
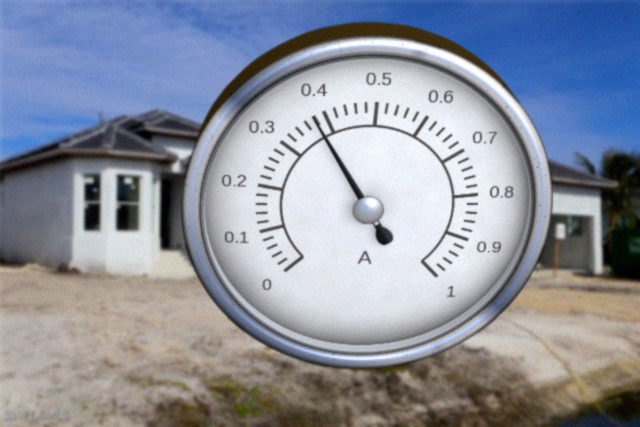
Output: 0.38A
